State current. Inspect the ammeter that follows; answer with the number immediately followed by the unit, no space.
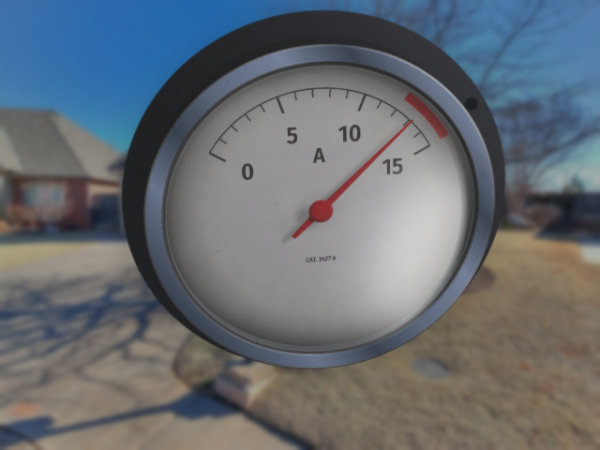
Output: 13A
